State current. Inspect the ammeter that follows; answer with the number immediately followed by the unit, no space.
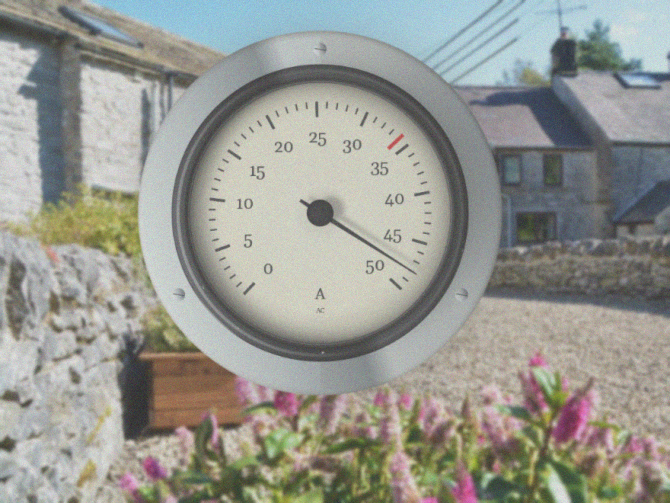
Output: 48A
